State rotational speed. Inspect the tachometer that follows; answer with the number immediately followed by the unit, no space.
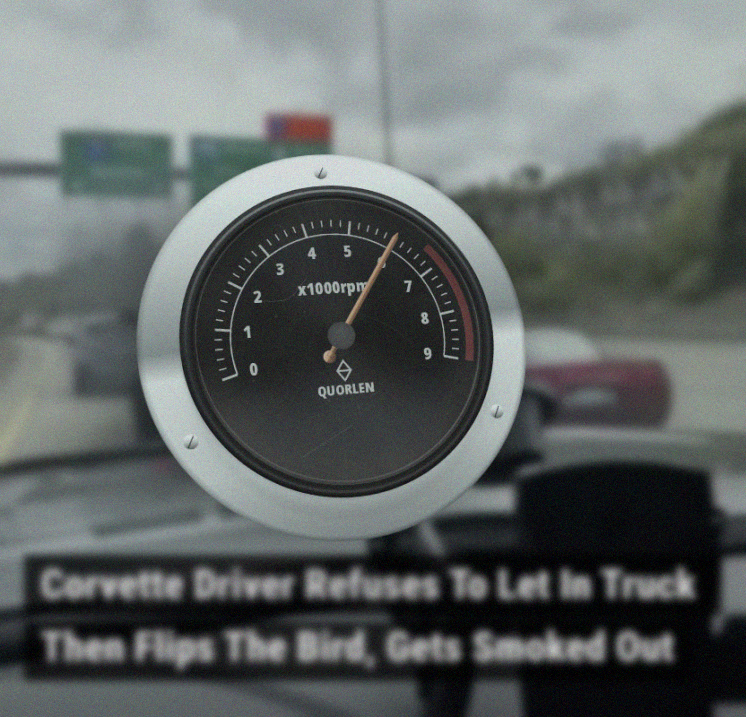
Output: 6000rpm
